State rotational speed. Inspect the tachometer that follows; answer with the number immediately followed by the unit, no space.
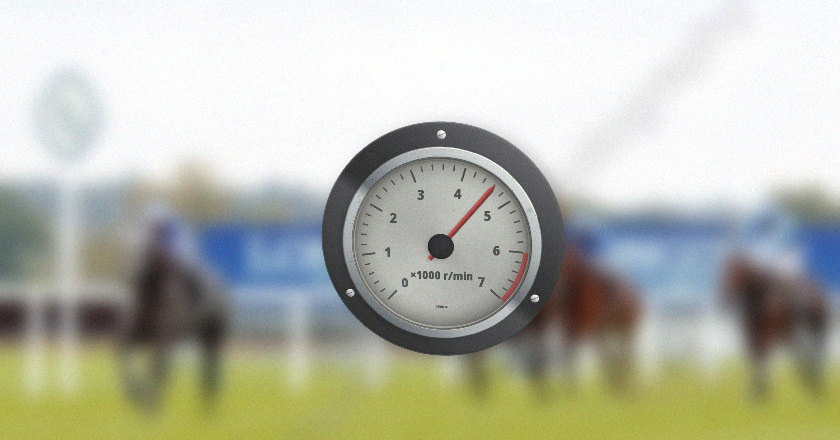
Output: 4600rpm
